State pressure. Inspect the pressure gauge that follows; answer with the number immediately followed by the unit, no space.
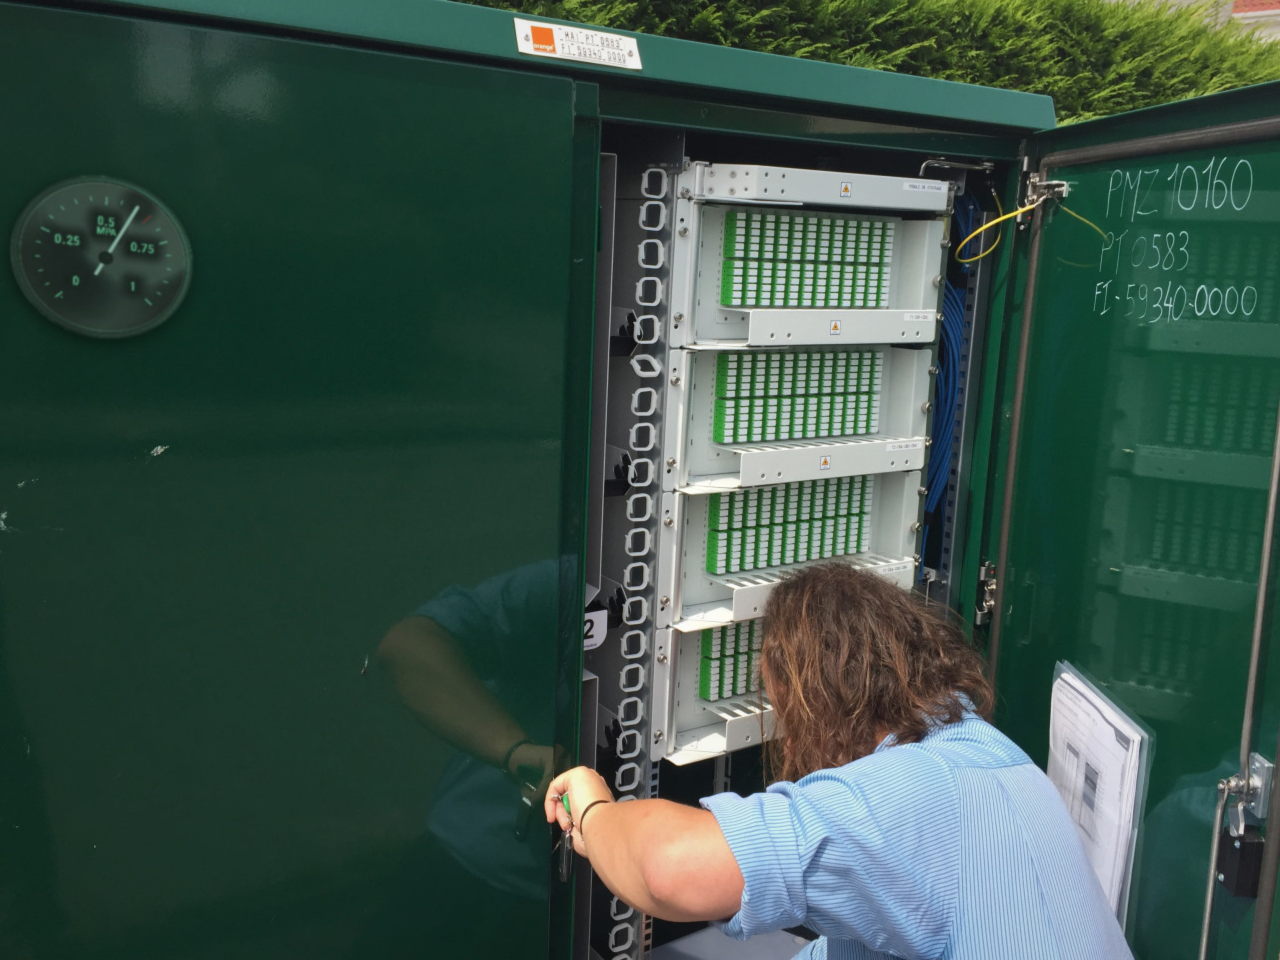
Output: 0.6MPa
